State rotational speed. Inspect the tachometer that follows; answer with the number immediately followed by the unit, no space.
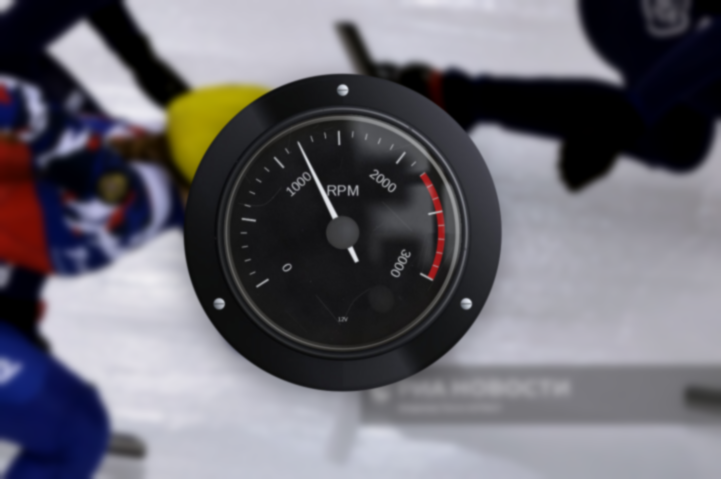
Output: 1200rpm
